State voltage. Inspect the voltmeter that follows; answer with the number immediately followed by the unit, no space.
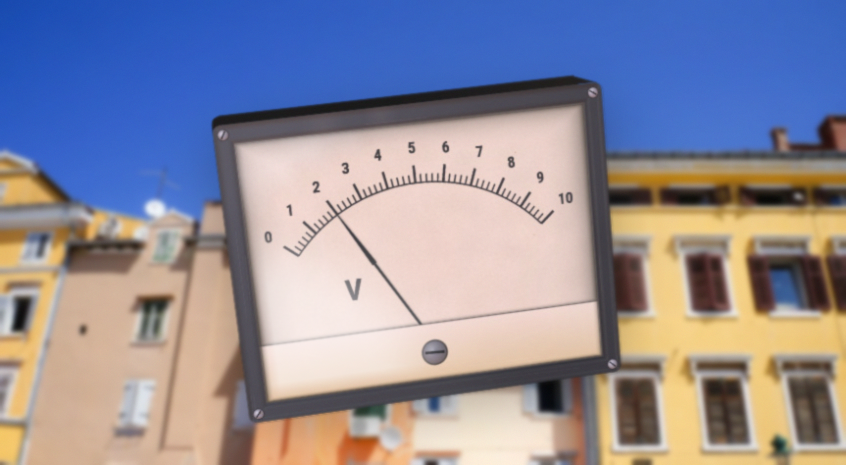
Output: 2V
